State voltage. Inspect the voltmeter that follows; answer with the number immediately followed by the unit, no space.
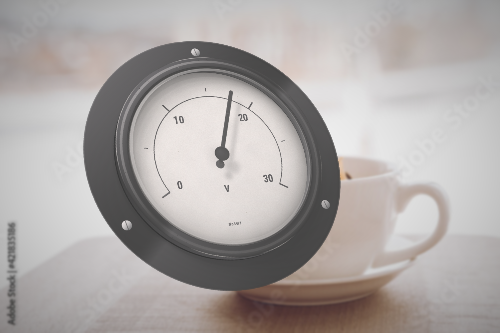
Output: 17.5V
